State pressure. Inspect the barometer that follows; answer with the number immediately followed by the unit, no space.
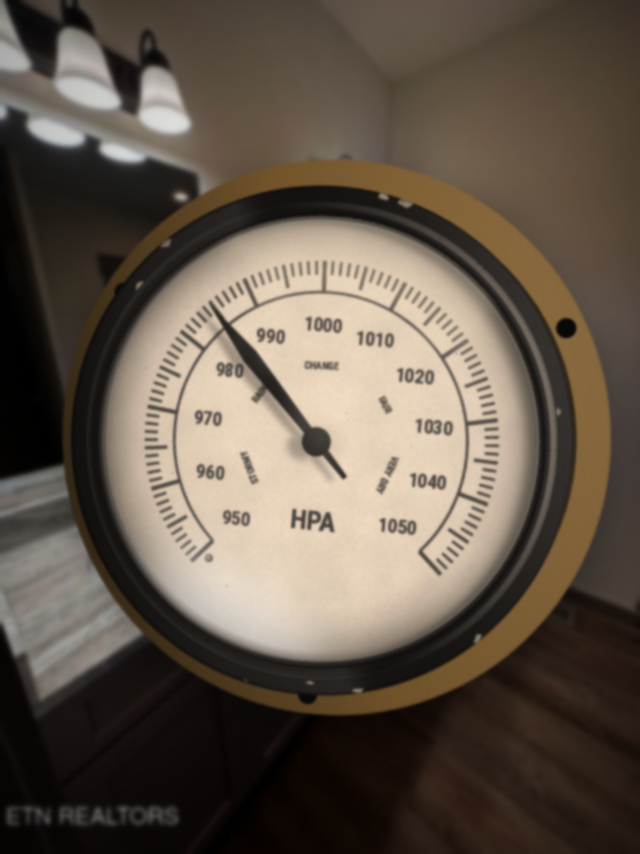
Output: 985hPa
